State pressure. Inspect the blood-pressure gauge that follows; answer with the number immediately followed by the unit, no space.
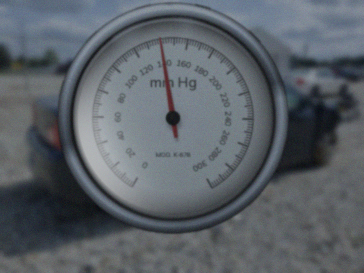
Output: 140mmHg
